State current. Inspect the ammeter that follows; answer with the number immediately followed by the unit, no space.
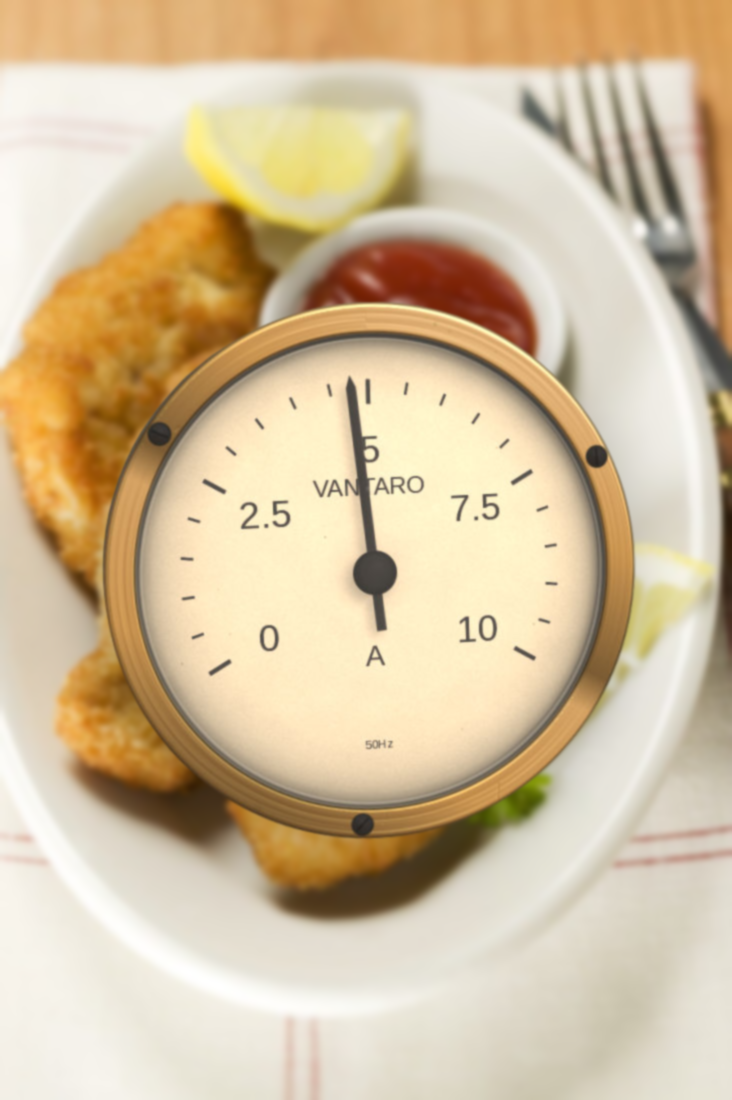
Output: 4.75A
